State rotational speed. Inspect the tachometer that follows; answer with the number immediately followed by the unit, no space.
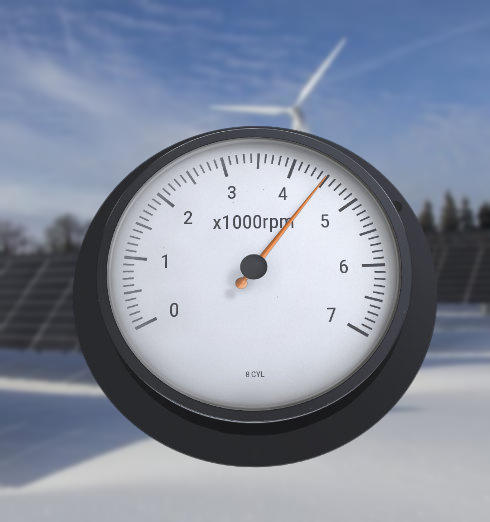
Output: 4500rpm
